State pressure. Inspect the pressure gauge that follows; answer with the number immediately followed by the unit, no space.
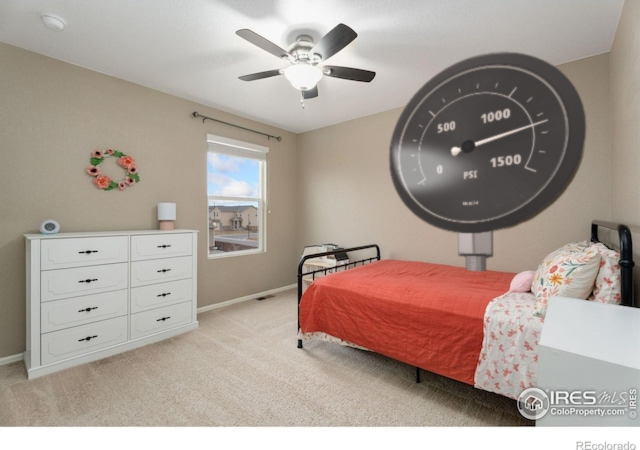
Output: 1250psi
